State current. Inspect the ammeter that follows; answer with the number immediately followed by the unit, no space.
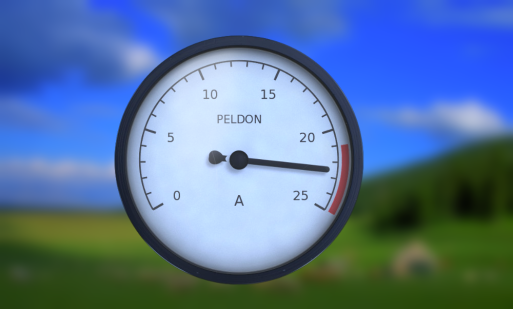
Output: 22.5A
